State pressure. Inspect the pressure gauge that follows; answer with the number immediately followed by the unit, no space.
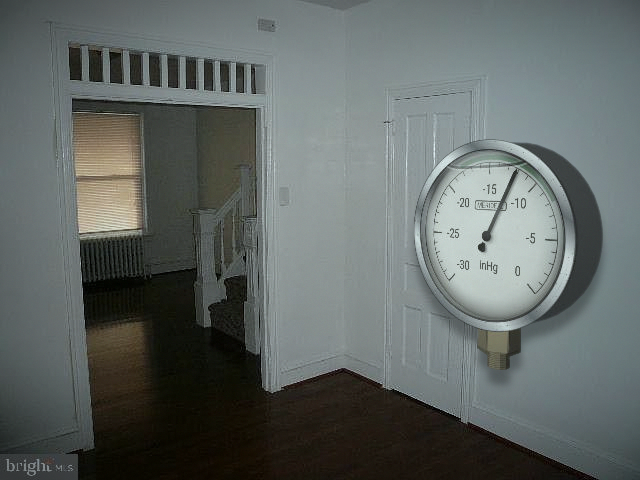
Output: -12inHg
